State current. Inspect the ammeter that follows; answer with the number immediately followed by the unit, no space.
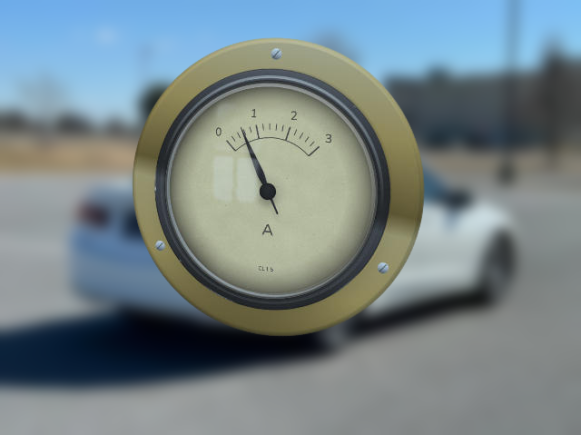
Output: 0.6A
